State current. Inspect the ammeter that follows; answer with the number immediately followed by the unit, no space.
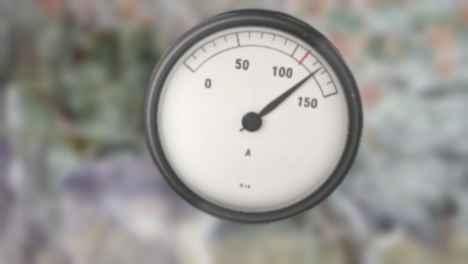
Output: 125A
